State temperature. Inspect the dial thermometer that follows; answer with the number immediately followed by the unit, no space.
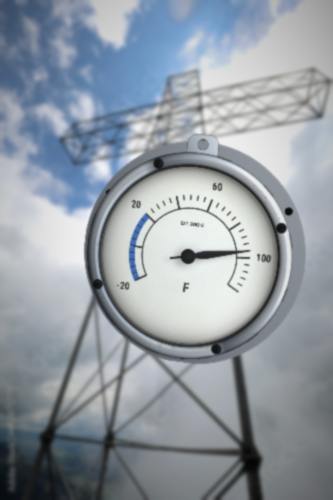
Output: 96°F
